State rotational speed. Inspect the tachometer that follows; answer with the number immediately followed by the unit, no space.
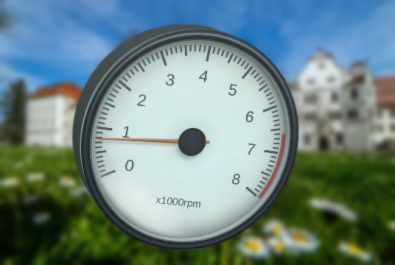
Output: 800rpm
